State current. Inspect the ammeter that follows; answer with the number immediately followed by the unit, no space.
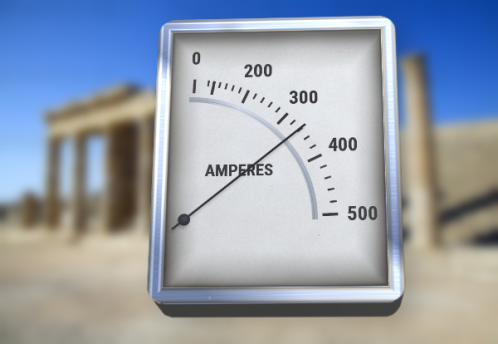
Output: 340A
